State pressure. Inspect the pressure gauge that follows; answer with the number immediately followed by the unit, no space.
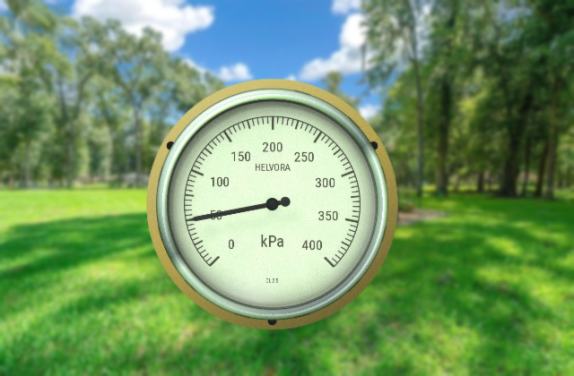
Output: 50kPa
